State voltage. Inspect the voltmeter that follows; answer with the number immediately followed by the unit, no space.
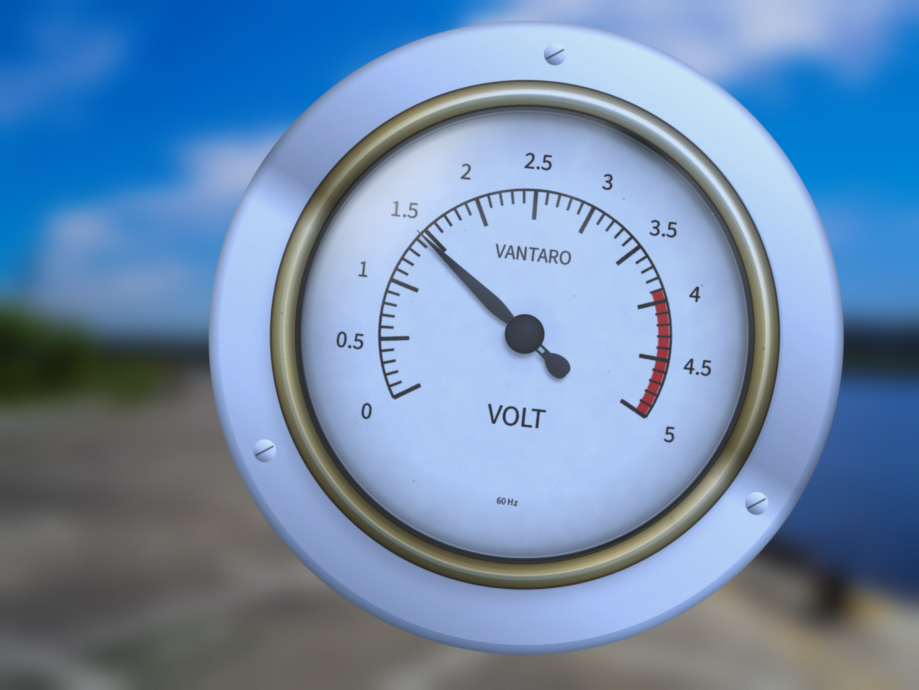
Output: 1.45V
